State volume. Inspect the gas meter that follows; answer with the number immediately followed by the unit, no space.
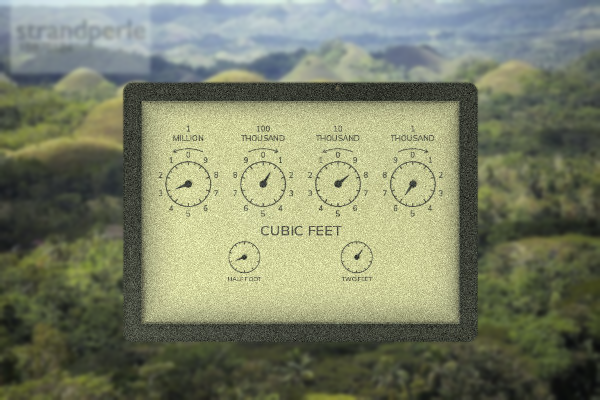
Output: 308600ft³
